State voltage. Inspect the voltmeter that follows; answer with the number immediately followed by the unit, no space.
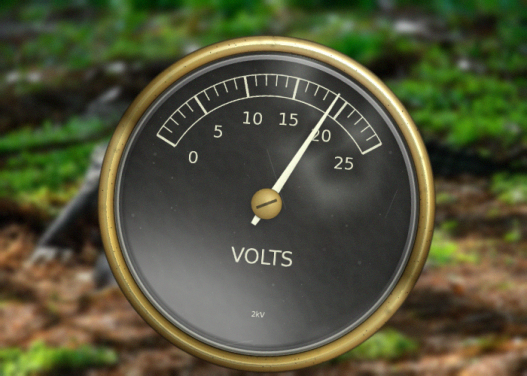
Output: 19V
